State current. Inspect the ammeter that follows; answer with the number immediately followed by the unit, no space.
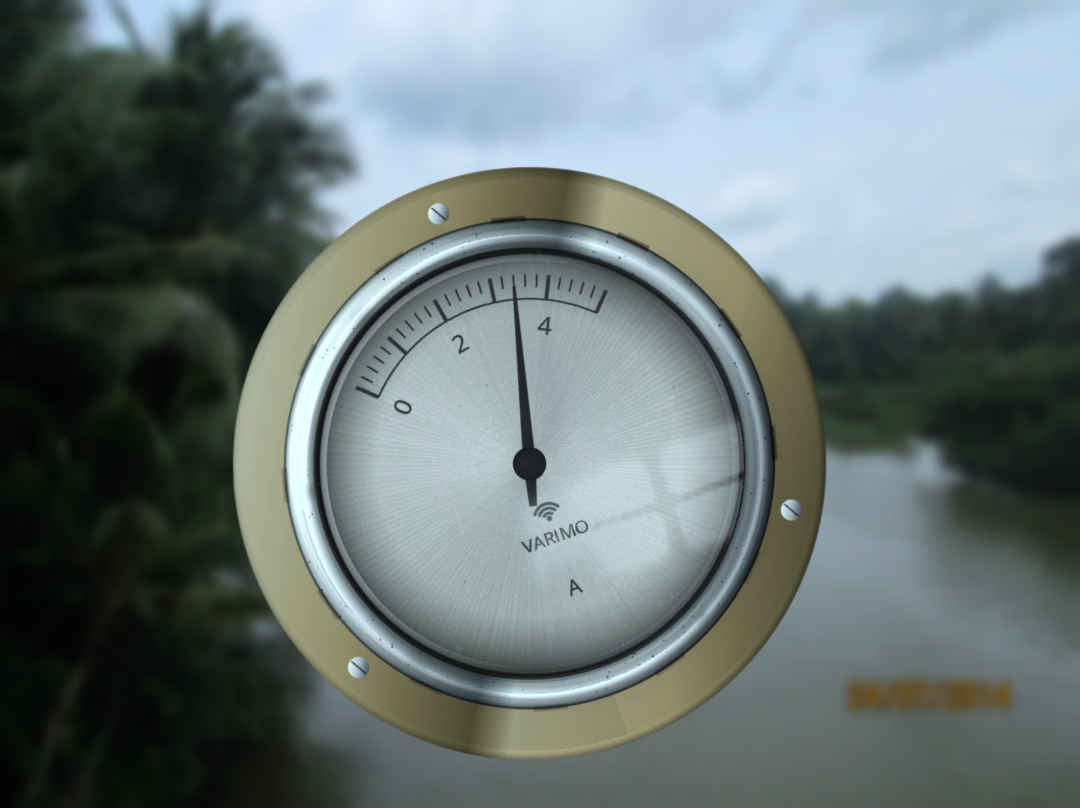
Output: 3.4A
